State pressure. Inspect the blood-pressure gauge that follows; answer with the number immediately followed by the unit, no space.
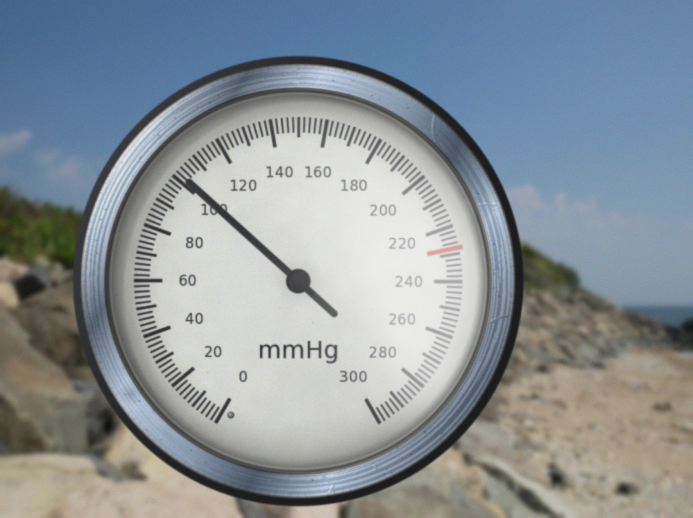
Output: 102mmHg
